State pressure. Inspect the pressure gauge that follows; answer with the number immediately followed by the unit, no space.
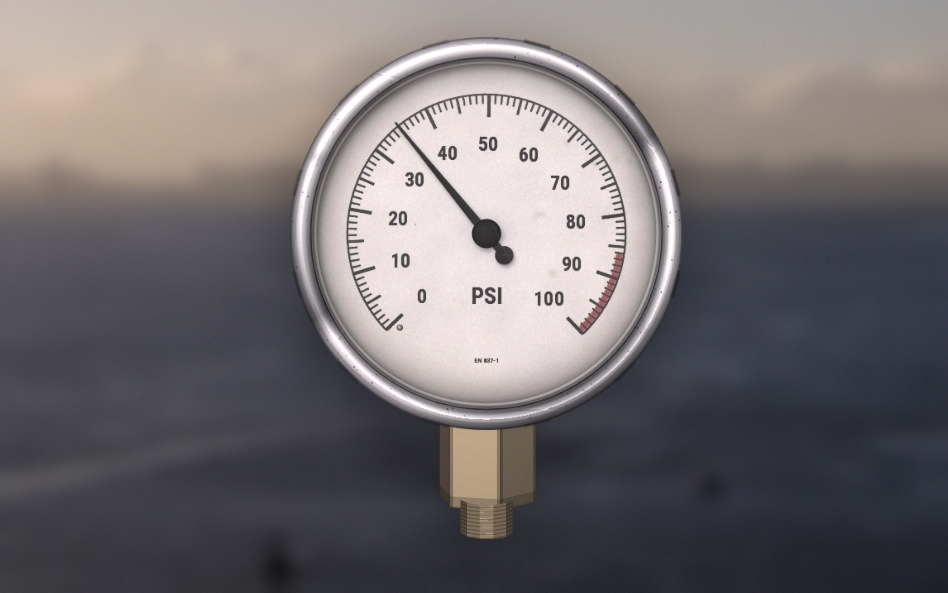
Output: 35psi
